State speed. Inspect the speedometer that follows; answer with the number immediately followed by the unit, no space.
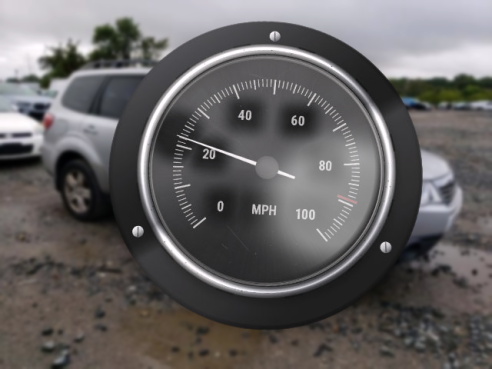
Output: 22mph
